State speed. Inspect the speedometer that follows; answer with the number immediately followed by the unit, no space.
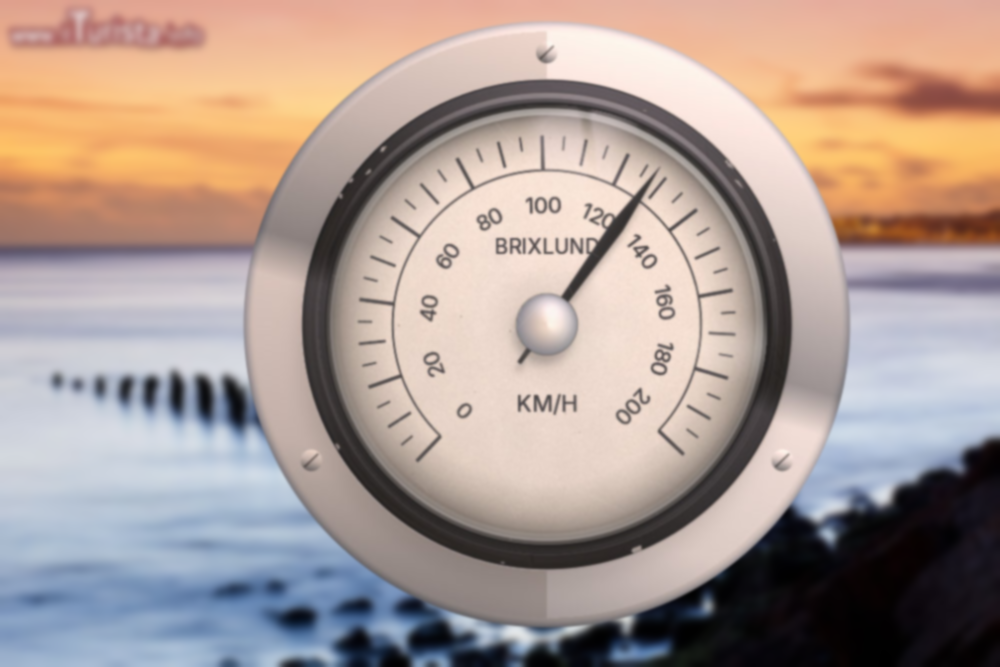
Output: 127.5km/h
